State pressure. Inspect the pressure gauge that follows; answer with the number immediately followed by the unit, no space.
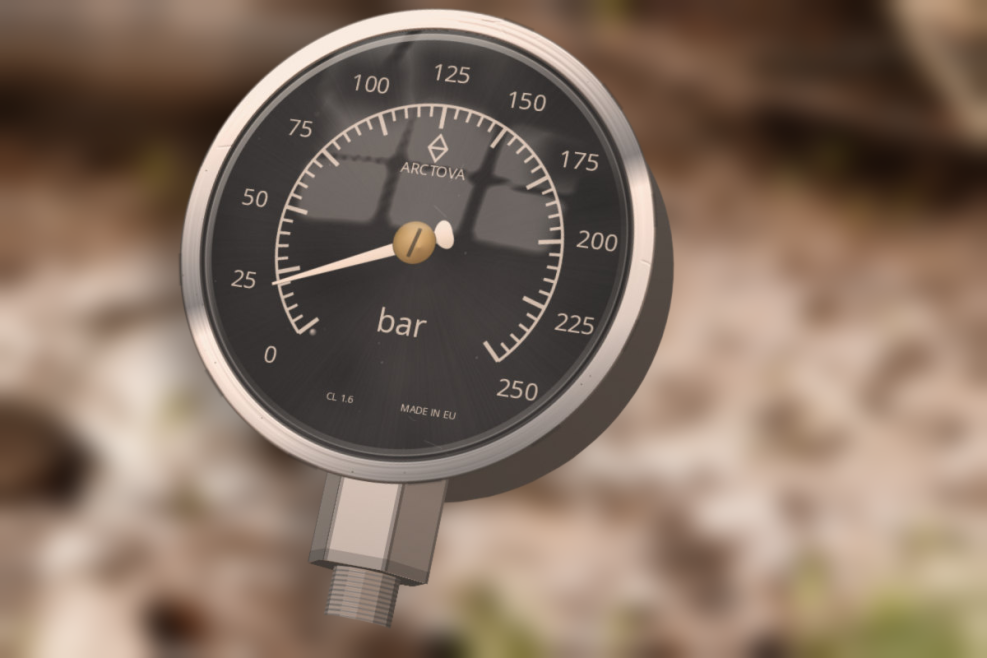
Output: 20bar
